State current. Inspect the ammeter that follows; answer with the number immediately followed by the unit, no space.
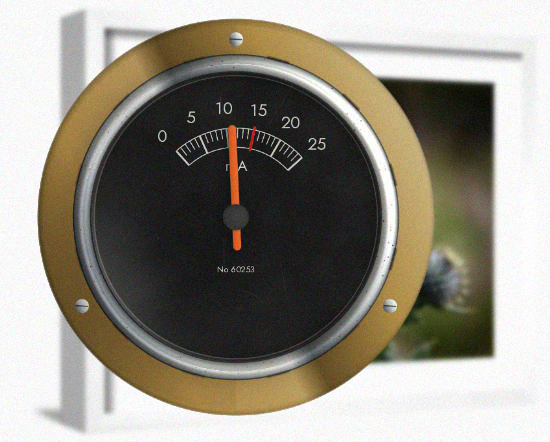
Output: 11mA
